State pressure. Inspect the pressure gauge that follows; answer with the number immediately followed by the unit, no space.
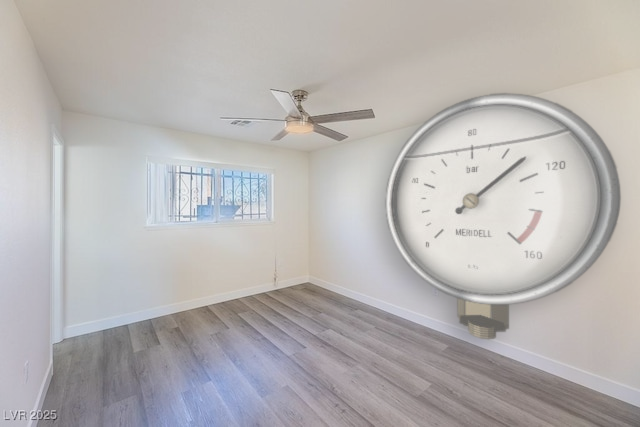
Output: 110bar
